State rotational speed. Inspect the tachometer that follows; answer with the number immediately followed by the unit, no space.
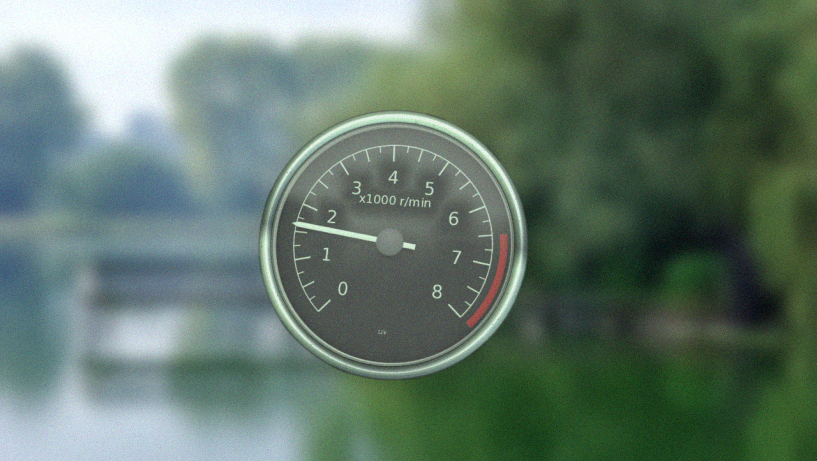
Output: 1625rpm
